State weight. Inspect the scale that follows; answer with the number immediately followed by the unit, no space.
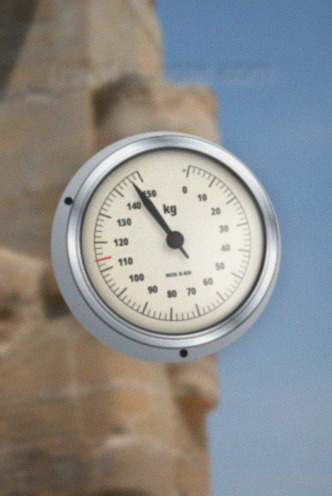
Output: 146kg
